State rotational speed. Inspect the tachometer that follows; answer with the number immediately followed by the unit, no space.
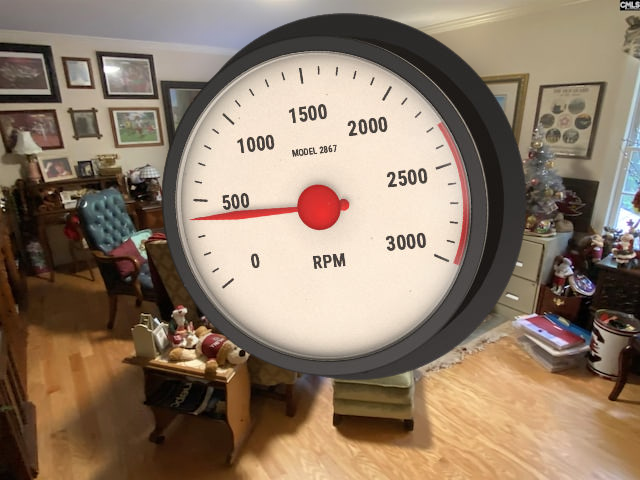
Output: 400rpm
